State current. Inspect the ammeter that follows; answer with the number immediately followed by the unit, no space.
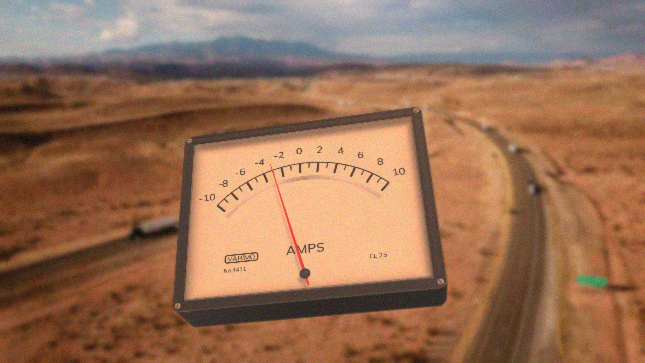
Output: -3A
